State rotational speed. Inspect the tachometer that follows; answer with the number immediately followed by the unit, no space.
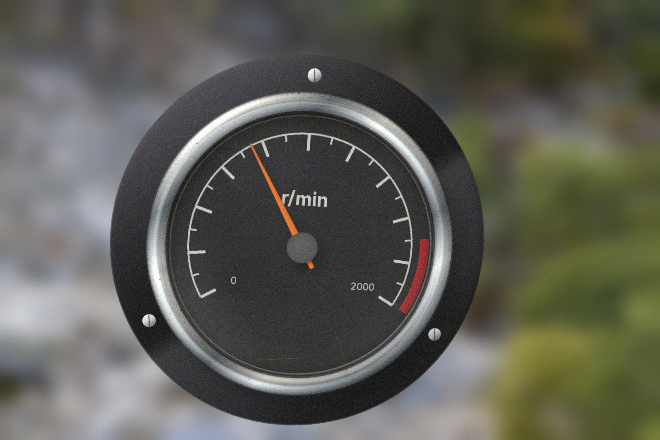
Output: 750rpm
